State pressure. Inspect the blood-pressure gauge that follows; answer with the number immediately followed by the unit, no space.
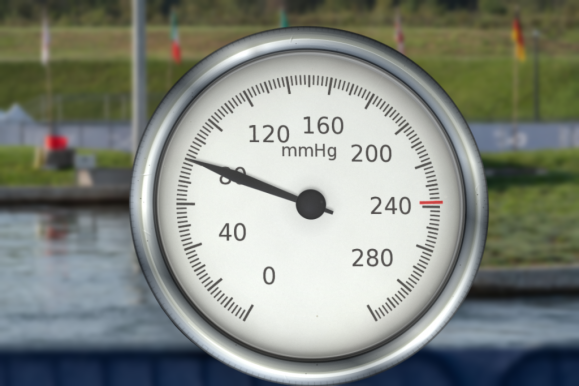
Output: 80mmHg
